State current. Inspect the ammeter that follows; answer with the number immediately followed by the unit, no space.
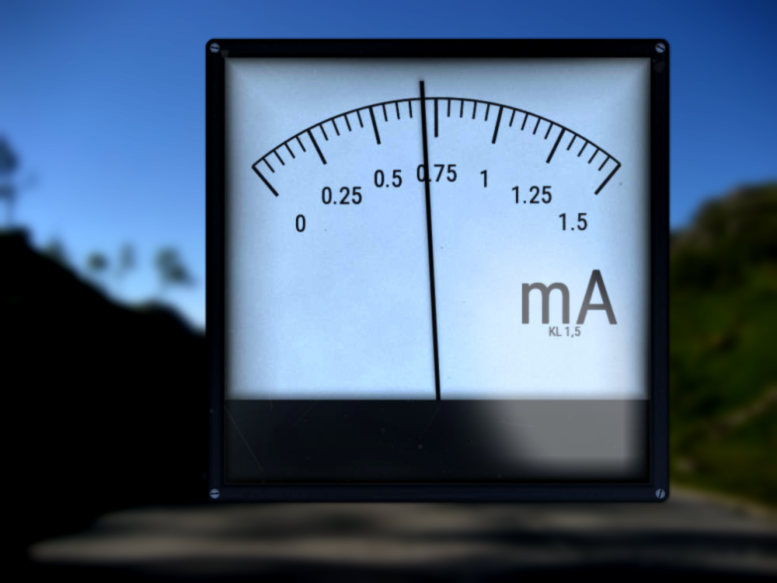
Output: 0.7mA
